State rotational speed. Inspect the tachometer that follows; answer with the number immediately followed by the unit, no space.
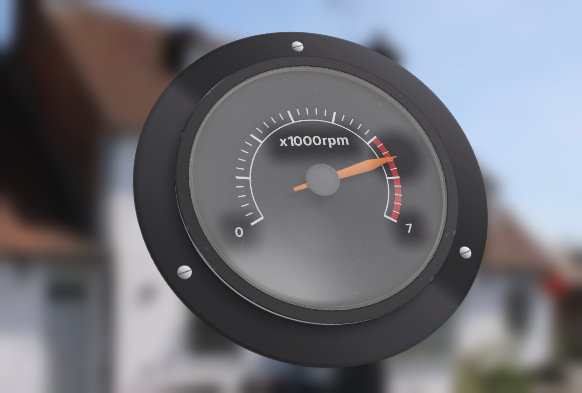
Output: 5600rpm
